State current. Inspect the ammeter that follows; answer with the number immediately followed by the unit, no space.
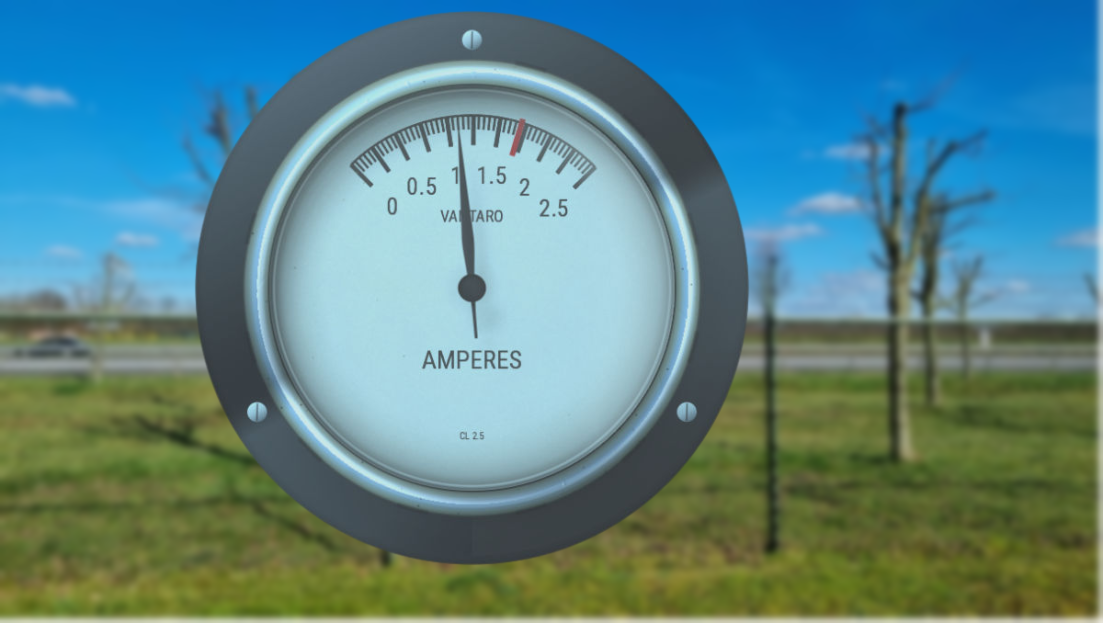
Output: 1.1A
